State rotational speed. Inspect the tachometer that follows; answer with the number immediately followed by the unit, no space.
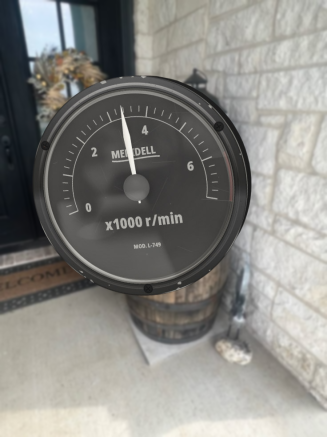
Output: 3400rpm
